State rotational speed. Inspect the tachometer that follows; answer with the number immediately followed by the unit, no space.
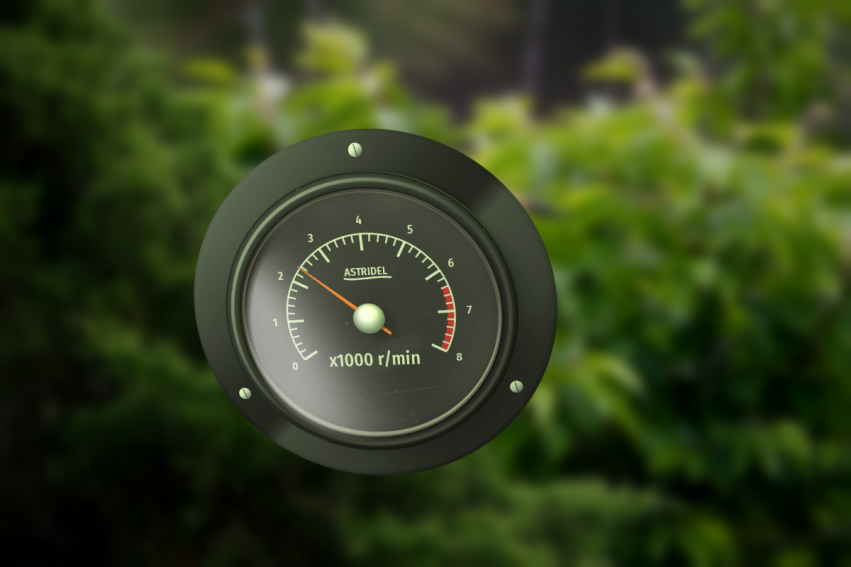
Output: 2400rpm
